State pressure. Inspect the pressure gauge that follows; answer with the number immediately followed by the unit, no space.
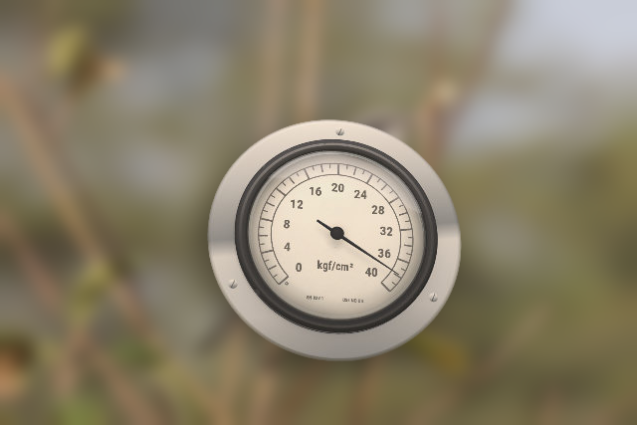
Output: 38kg/cm²
